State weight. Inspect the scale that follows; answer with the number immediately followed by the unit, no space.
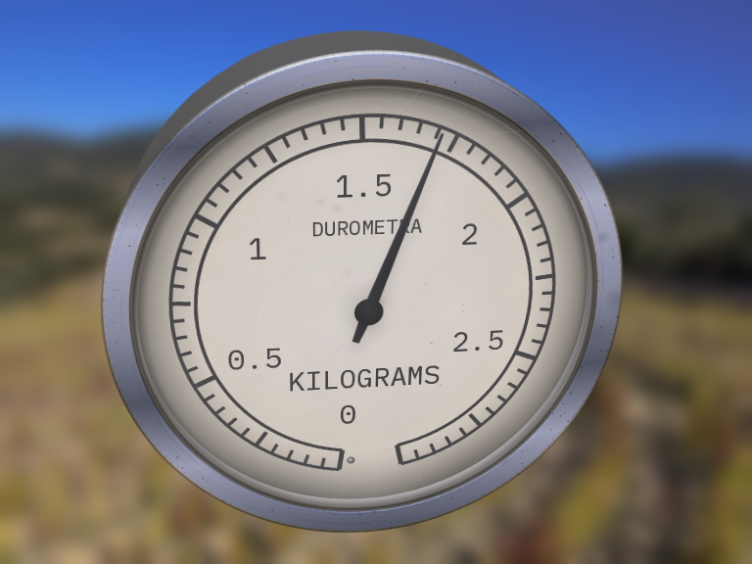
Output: 1.7kg
